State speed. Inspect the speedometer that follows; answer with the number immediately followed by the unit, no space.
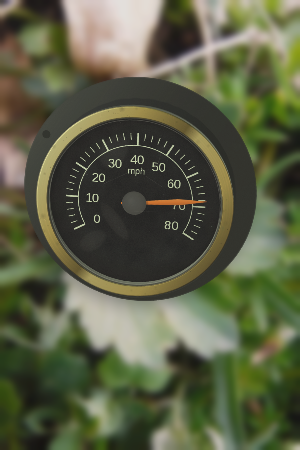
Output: 68mph
